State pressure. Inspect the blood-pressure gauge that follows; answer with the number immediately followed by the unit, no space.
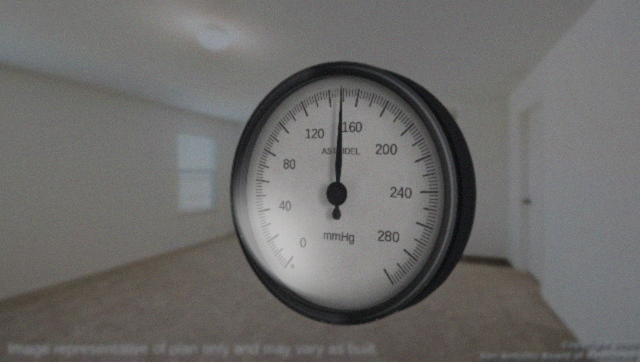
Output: 150mmHg
